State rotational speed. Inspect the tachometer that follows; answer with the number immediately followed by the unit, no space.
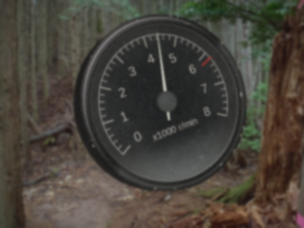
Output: 4400rpm
